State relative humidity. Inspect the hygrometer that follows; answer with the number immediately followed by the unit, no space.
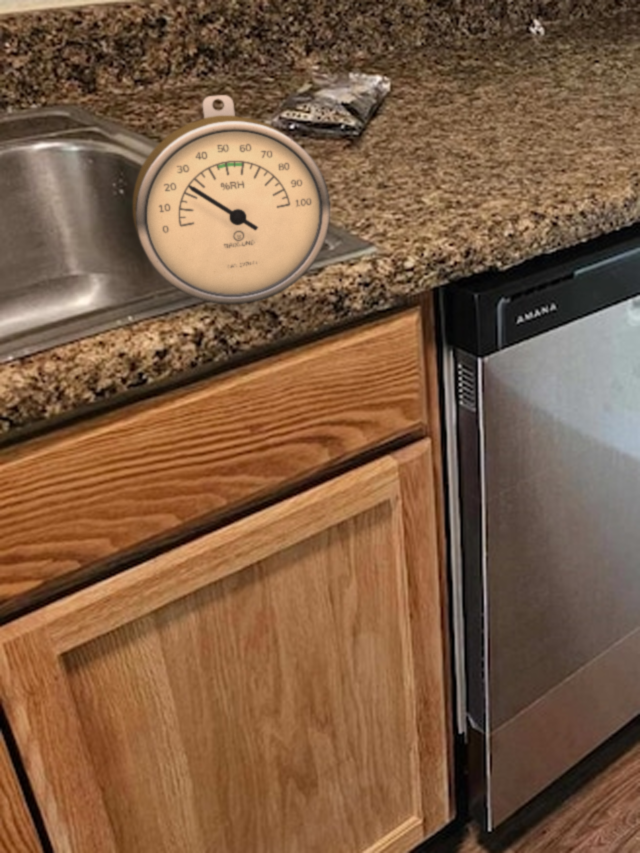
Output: 25%
